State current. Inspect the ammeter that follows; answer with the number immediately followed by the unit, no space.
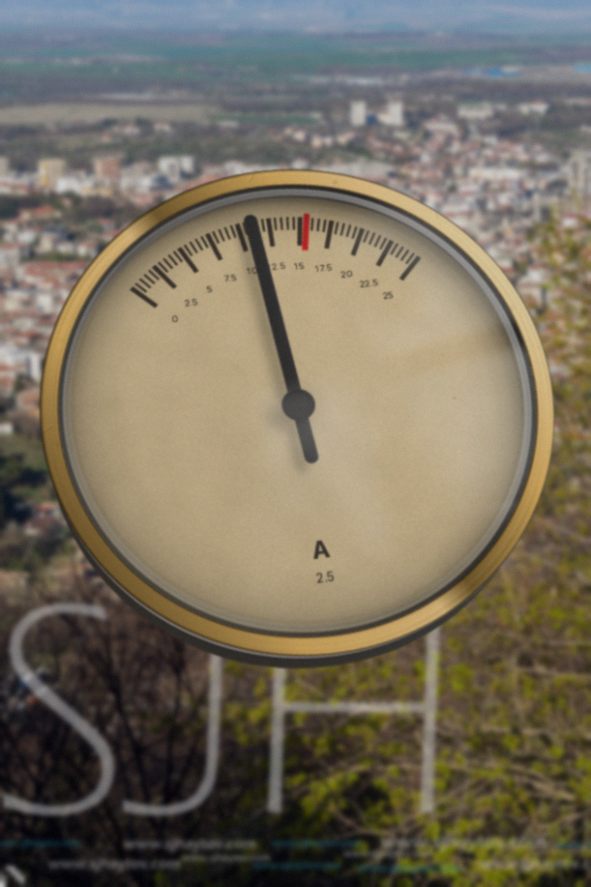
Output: 11A
